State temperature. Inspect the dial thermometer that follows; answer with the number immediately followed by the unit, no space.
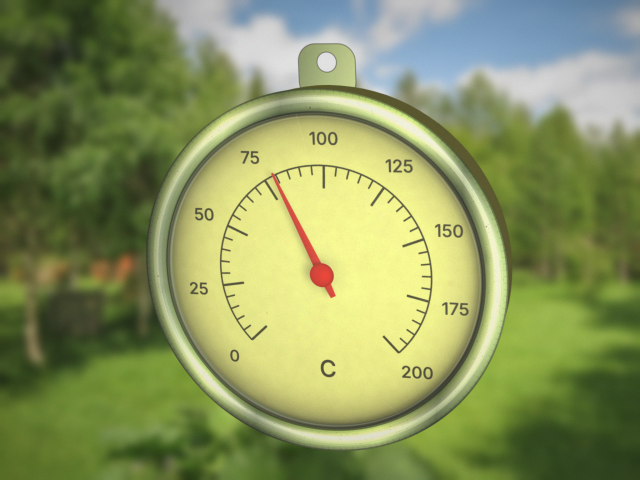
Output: 80°C
